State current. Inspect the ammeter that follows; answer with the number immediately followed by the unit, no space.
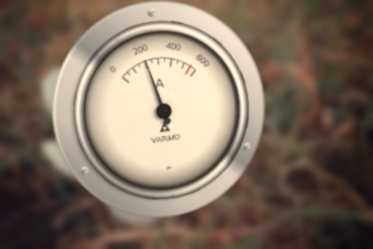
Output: 200A
